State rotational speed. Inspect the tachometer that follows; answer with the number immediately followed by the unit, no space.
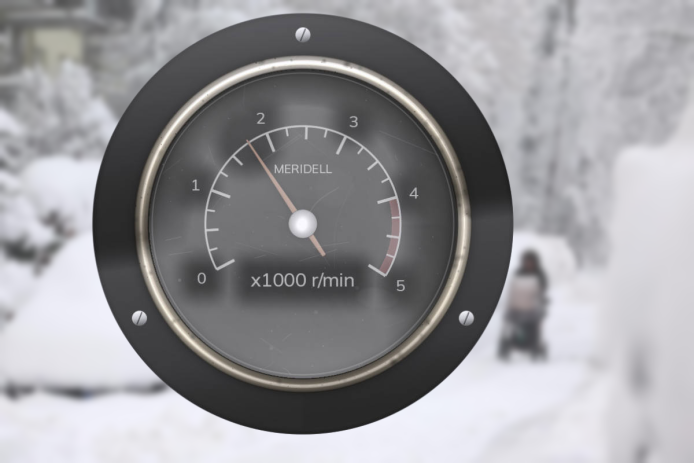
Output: 1750rpm
